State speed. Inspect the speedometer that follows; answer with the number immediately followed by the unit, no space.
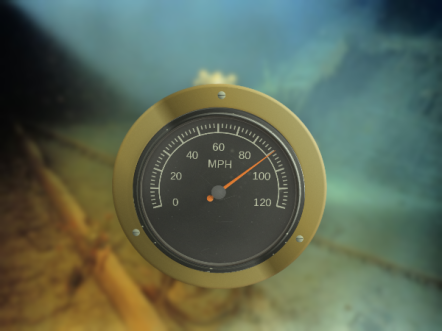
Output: 90mph
